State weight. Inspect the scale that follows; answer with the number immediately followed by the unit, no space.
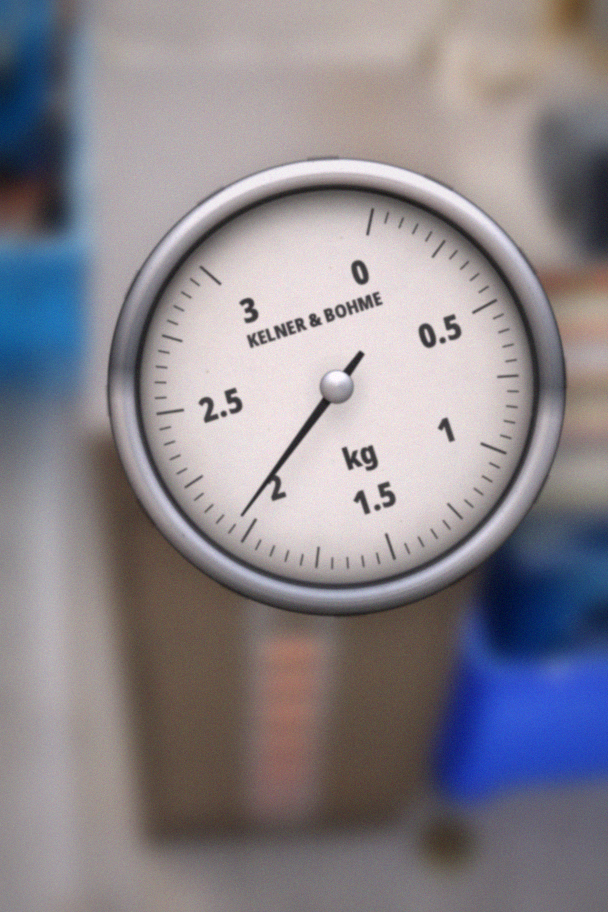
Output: 2.05kg
